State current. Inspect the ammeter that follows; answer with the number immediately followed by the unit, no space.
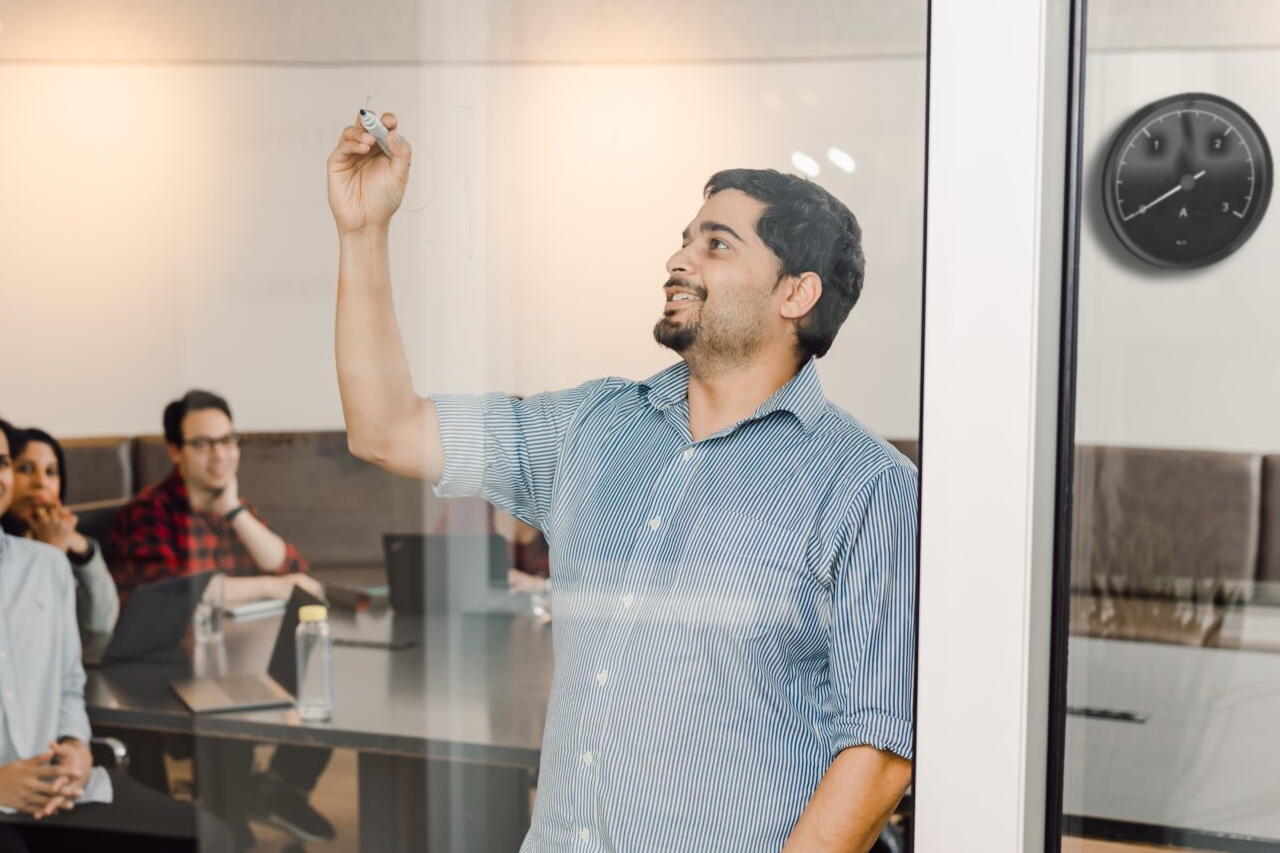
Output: 0A
